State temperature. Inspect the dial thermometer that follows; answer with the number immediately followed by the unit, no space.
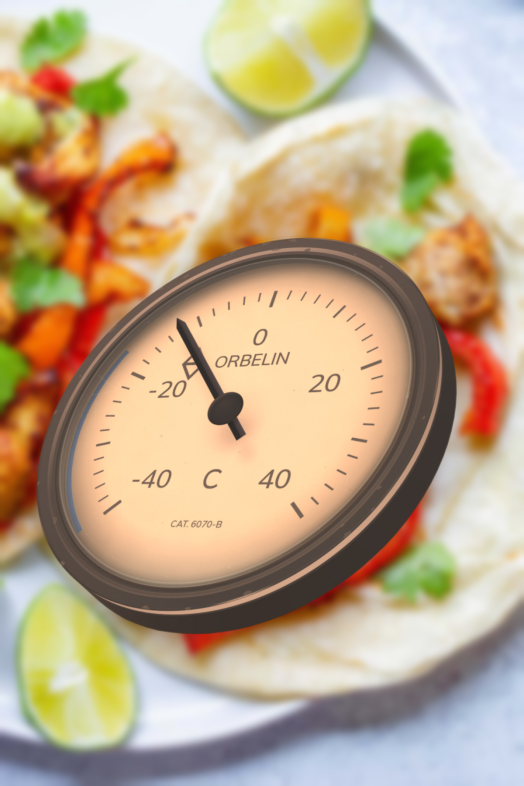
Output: -12°C
